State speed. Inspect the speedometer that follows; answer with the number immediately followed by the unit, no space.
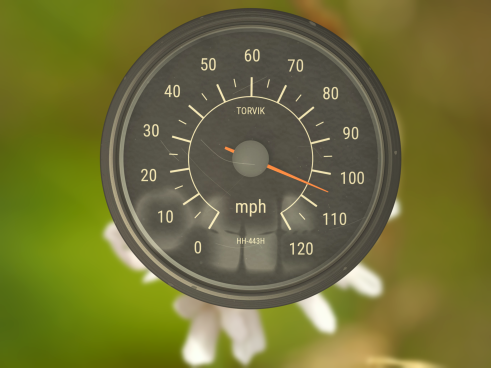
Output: 105mph
